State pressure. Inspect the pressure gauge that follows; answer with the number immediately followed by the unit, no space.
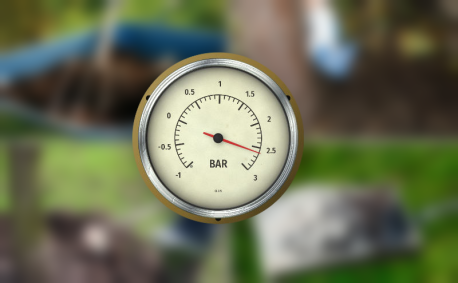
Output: 2.6bar
